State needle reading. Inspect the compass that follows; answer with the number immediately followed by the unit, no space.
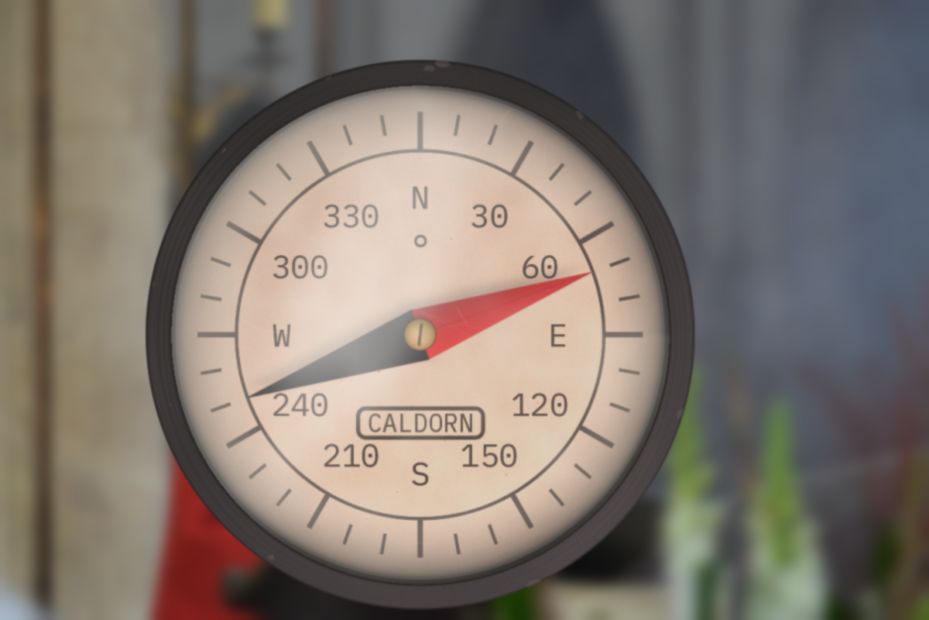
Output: 70°
